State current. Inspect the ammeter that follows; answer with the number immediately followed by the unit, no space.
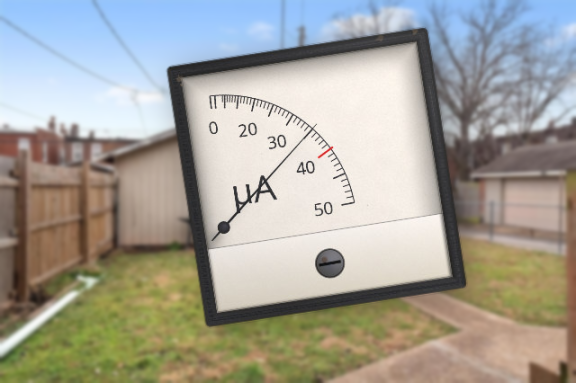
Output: 35µA
